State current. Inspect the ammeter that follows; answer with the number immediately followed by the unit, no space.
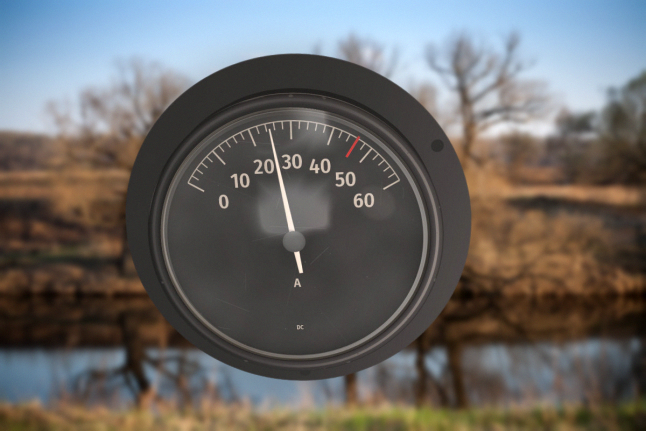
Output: 25A
